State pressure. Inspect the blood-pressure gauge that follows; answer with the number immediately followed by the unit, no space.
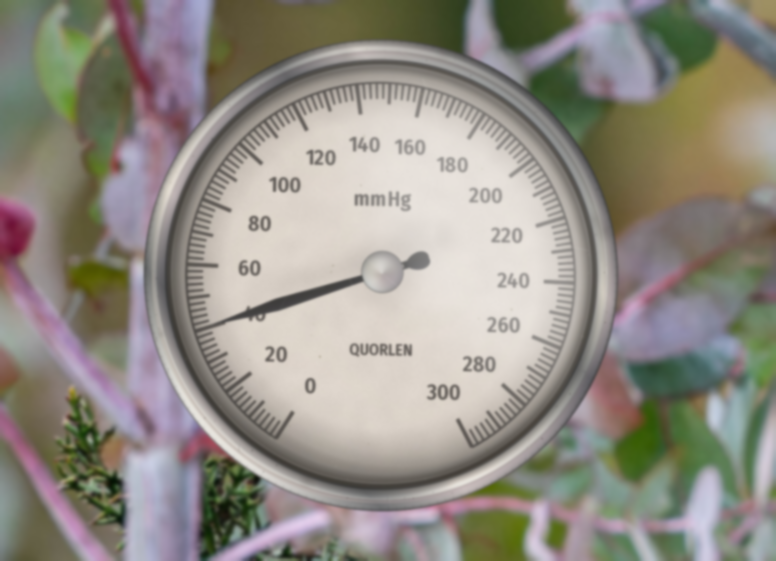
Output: 40mmHg
